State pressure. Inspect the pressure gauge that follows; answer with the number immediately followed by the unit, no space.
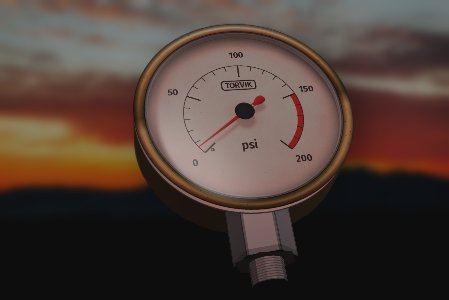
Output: 5psi
